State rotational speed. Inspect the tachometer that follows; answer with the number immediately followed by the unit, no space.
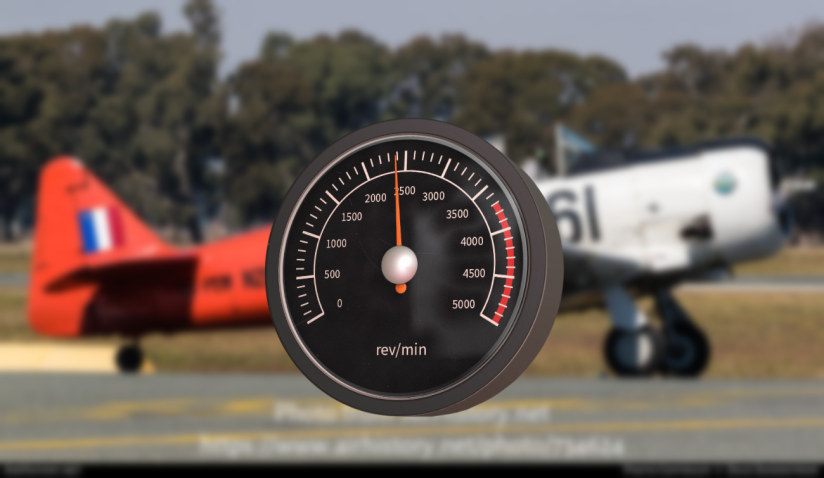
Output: 2400rpm
